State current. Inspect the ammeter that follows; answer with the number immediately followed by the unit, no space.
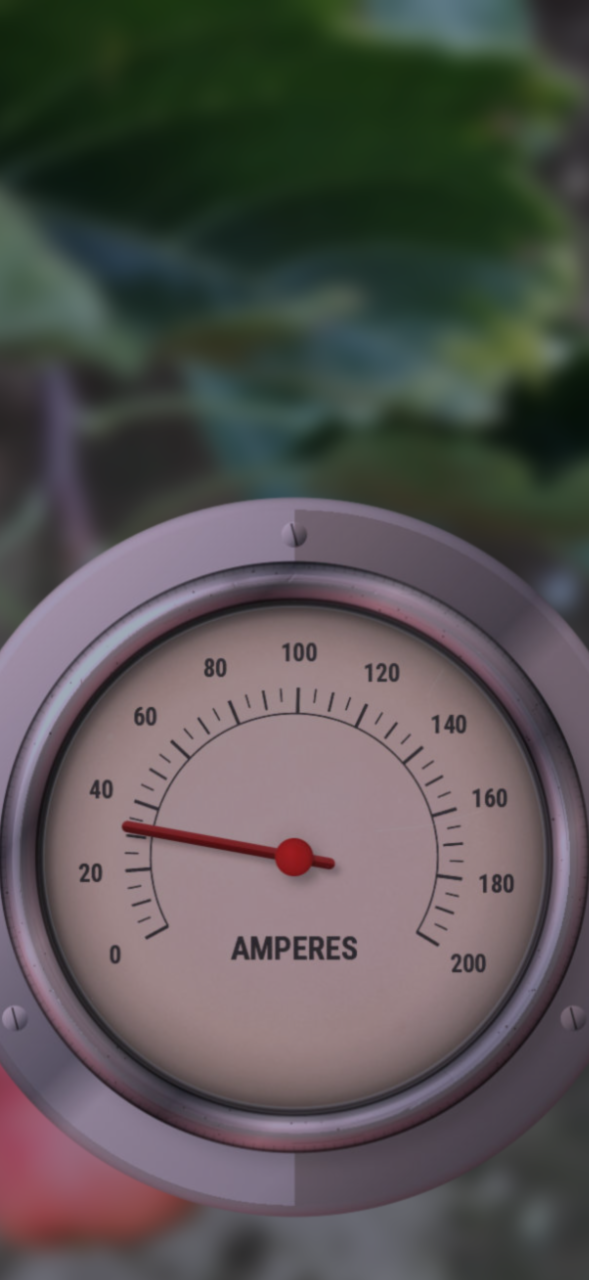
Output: 32.5A
